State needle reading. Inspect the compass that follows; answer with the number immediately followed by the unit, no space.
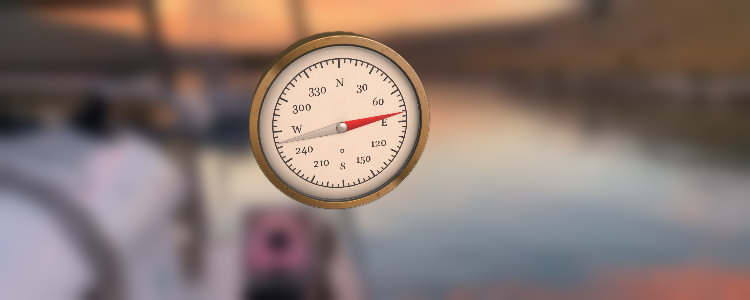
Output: 80°
